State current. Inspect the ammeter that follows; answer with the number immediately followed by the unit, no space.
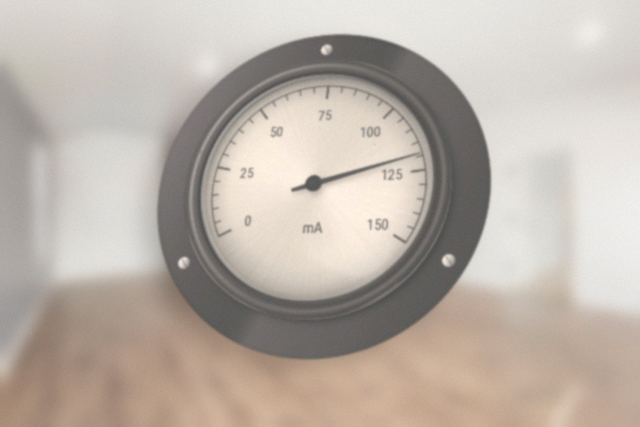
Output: 120mA
